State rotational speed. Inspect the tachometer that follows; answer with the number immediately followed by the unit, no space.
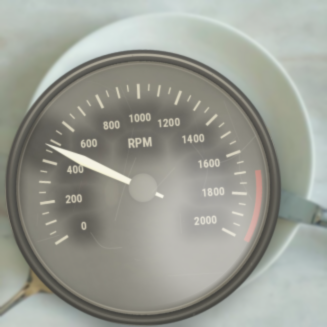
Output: 475rpm
